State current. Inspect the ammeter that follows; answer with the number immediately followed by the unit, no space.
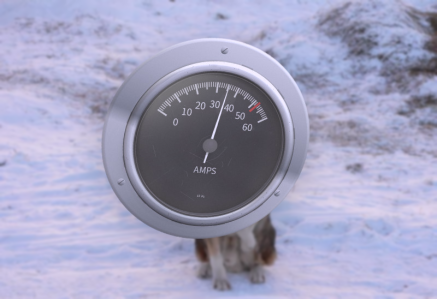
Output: 35A
